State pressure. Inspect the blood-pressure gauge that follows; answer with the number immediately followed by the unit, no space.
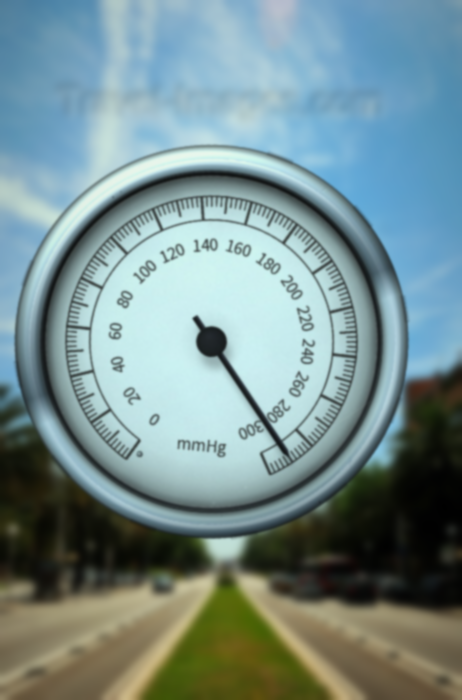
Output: 290mmHg
